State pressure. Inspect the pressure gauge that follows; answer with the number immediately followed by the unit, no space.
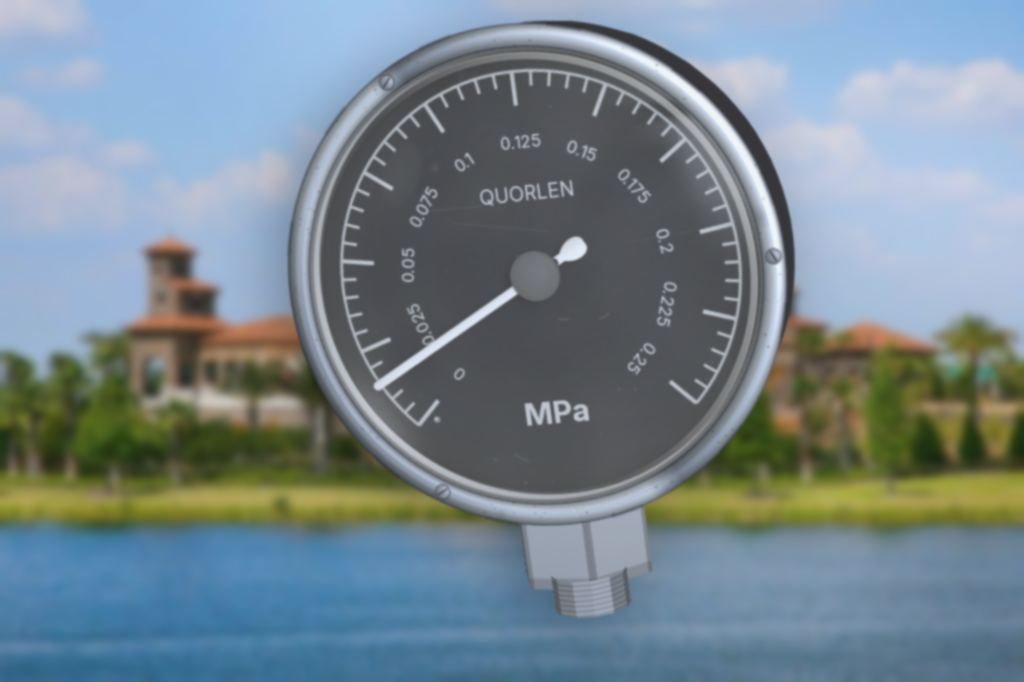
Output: 0.015MPa
